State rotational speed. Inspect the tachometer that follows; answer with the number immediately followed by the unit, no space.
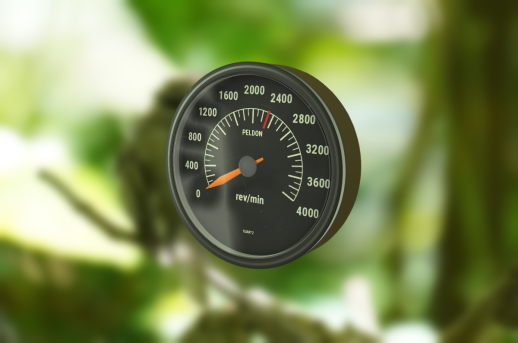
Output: 0rpm
